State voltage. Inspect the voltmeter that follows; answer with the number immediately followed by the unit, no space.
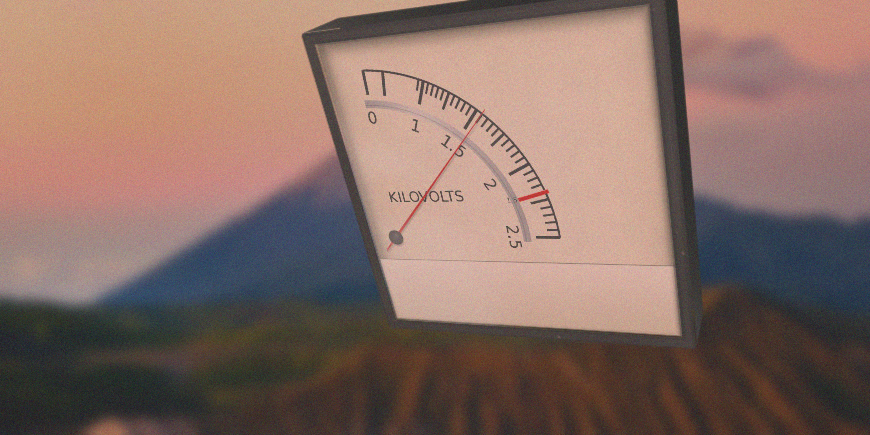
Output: 1.55kV
